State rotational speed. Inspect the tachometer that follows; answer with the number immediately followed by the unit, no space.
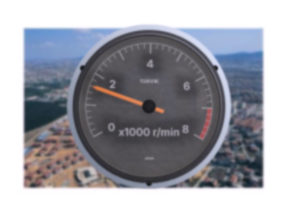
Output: 1600rpm
